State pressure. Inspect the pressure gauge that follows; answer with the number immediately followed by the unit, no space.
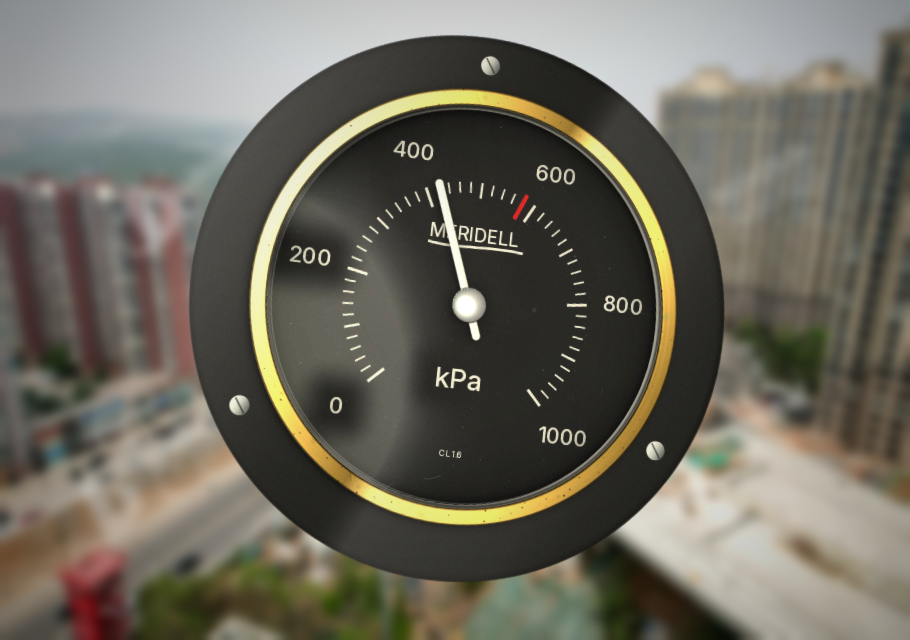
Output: 420kPa
